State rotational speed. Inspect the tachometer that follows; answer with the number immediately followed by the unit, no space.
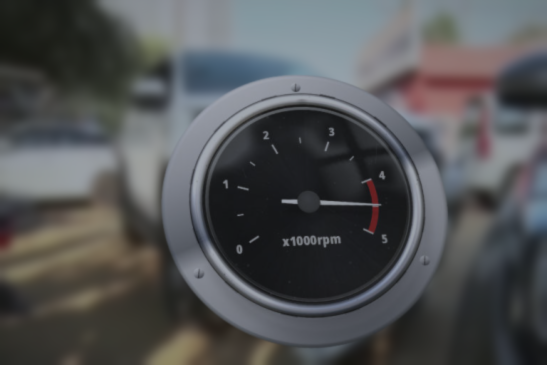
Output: 4500rpm
